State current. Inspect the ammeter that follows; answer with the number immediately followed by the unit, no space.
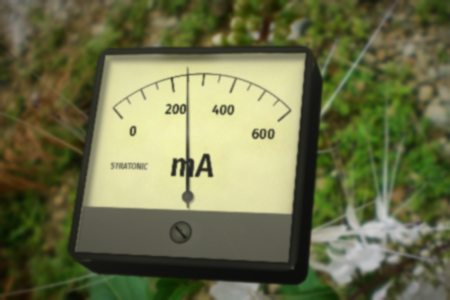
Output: 250mA
